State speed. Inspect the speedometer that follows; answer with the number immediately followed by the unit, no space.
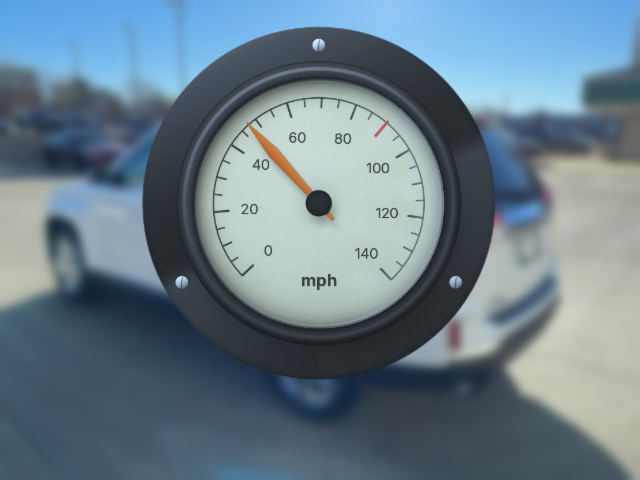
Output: 47.5mph
